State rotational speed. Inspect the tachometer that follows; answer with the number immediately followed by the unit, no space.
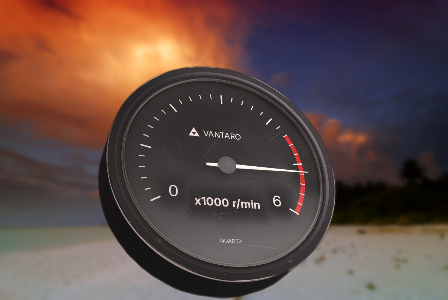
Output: 5200rpm
